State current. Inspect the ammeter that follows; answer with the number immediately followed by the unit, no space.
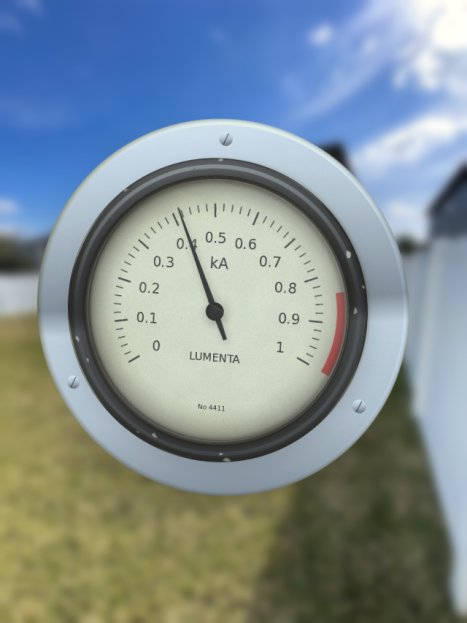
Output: 0.42kA
